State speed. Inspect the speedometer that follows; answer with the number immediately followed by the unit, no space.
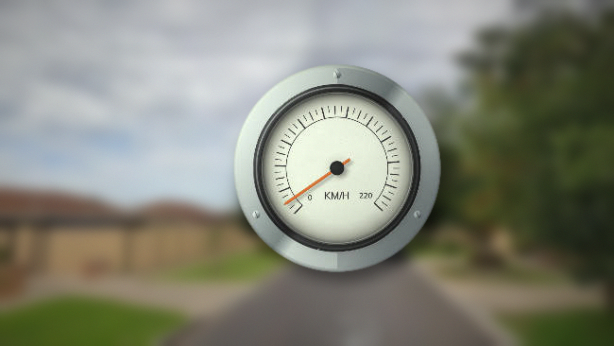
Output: 10km/h
